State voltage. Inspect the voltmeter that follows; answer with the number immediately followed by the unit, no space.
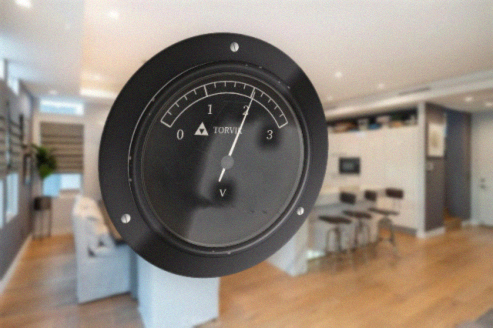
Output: 2V
